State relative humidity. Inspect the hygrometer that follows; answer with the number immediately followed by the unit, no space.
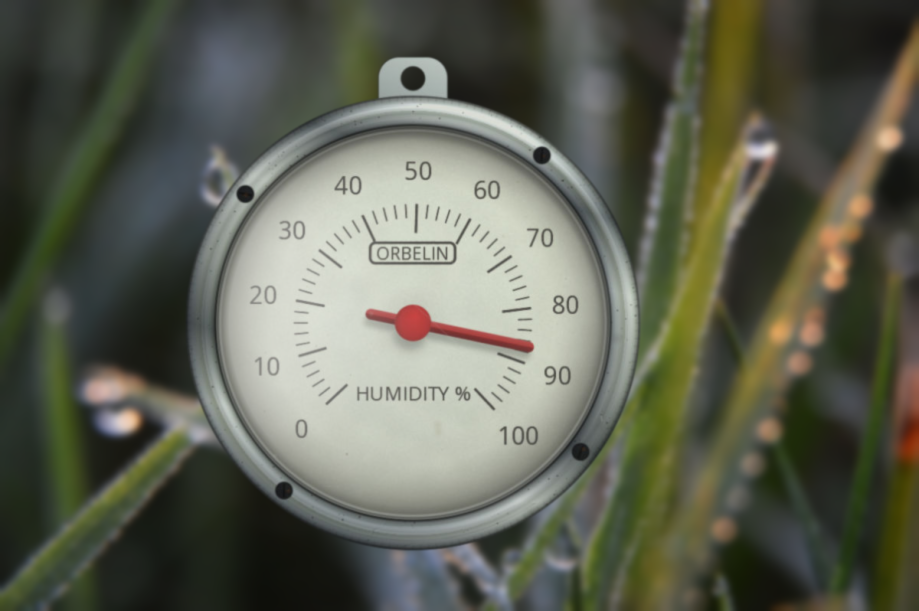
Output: 87%
